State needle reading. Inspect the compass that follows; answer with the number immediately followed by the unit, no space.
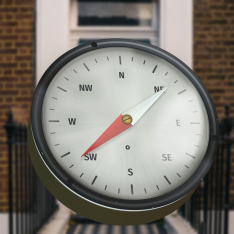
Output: 230°
